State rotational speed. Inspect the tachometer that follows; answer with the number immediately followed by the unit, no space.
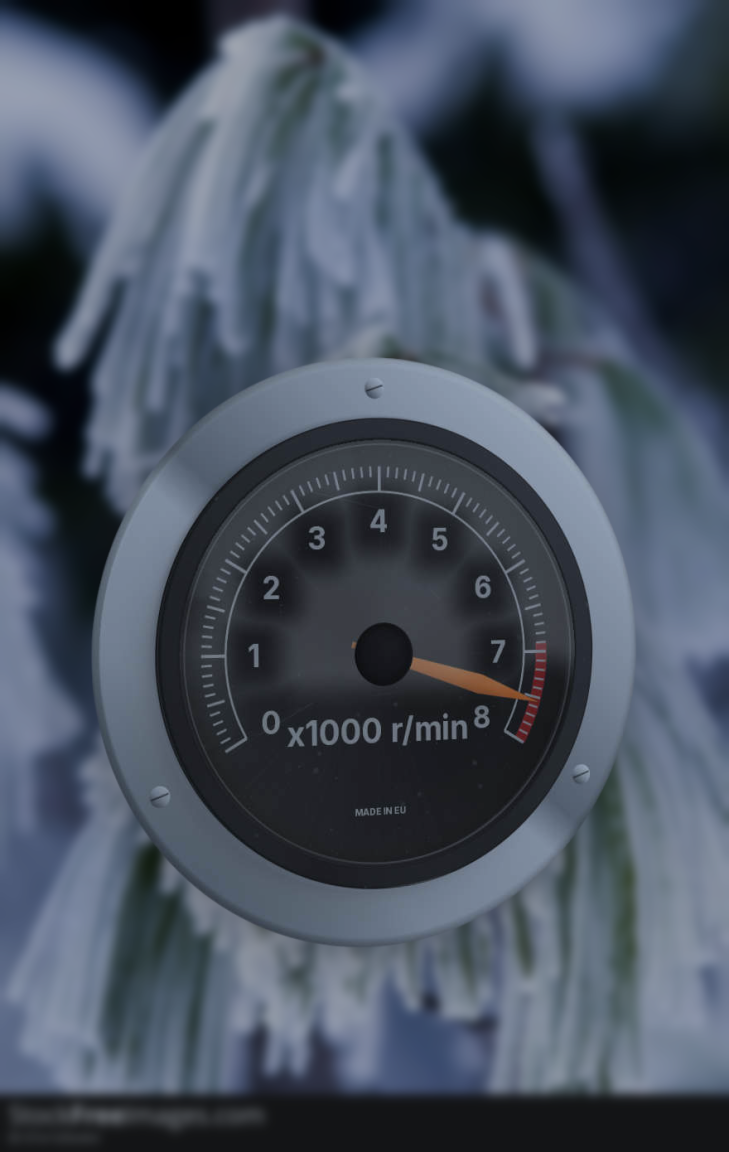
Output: 7550rpm
